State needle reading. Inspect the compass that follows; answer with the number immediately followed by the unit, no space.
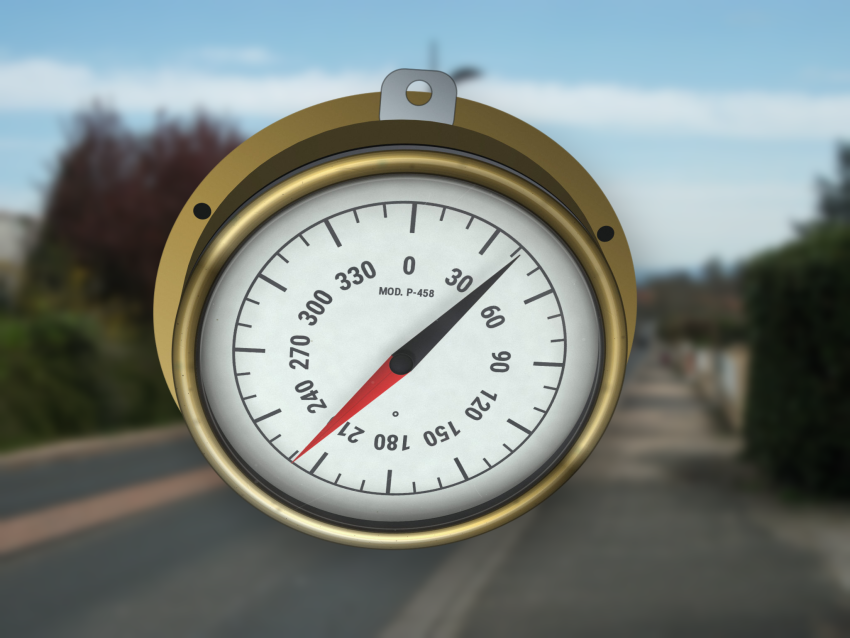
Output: 220°
